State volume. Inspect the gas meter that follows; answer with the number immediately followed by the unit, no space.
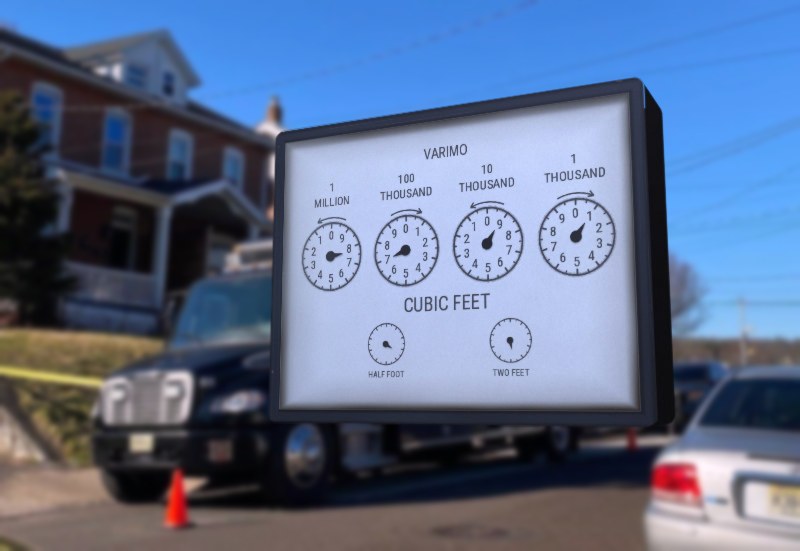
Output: 769100ft³
